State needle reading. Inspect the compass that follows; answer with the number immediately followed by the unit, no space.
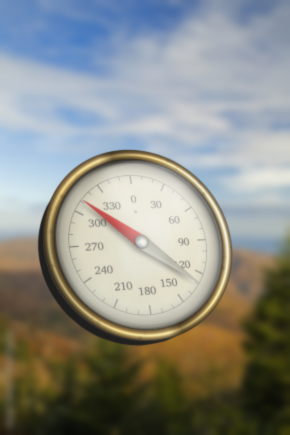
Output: 310°
